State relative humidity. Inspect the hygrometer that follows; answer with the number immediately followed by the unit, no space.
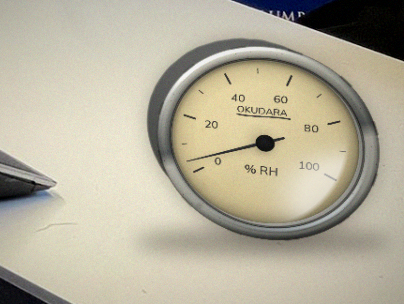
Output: 5%
